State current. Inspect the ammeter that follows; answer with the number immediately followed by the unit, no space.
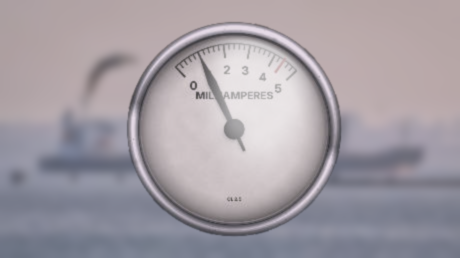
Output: 1mA
